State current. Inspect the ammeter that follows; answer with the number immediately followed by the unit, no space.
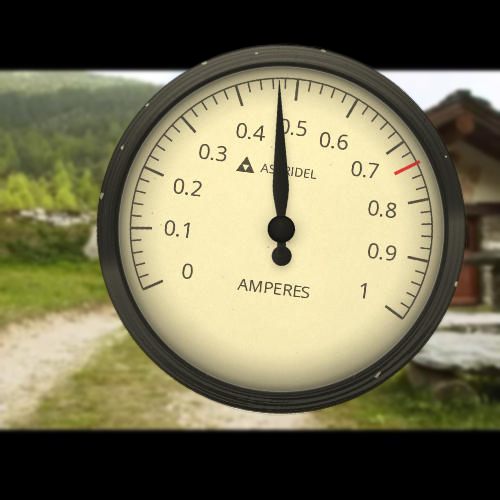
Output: 0.47A
